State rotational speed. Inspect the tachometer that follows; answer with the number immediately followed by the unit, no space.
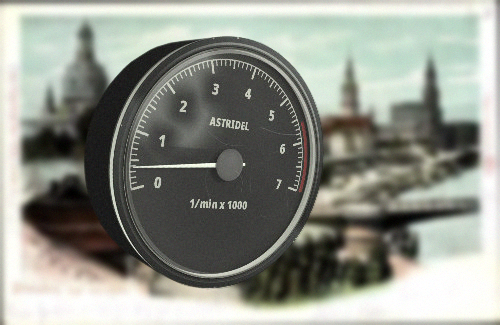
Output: 400rpm
